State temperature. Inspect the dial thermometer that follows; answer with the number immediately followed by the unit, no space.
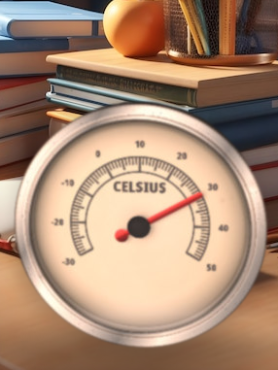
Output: 30°C
